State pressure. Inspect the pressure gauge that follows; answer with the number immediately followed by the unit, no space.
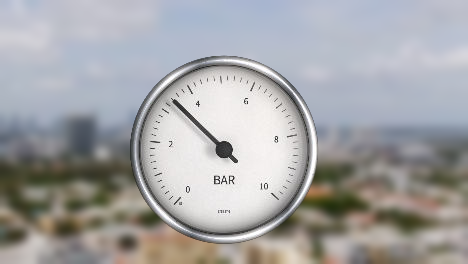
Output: 3.4bar
